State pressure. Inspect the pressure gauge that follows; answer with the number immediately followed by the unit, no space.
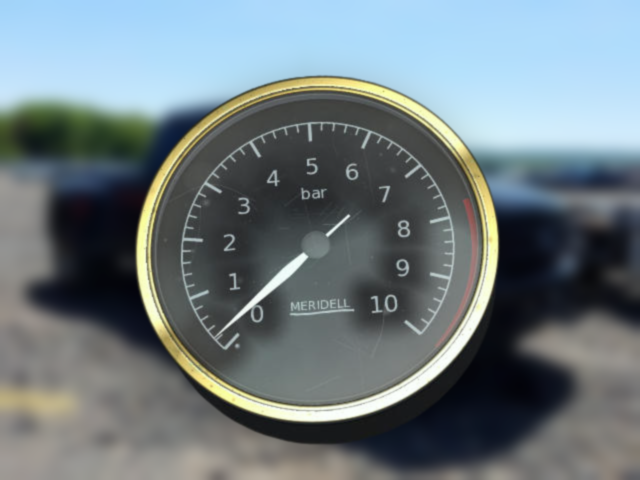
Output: 0.2bar
